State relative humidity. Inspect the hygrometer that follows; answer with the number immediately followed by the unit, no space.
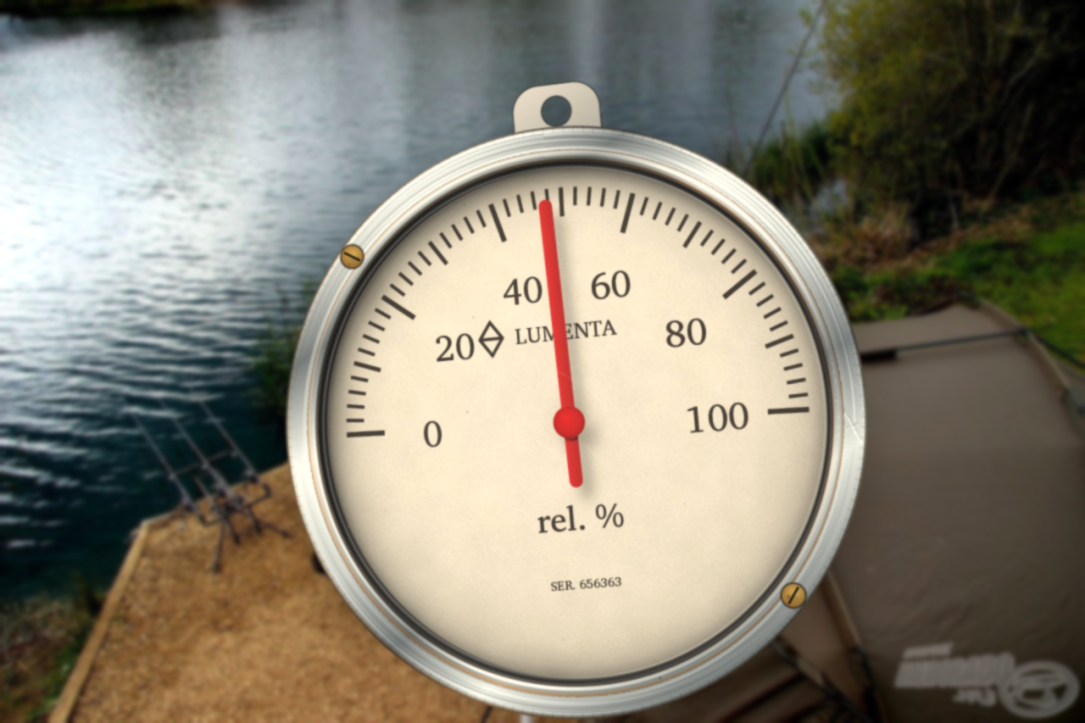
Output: 48%
